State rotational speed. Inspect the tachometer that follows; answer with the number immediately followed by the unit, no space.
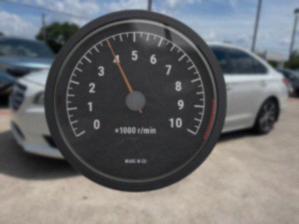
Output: 4000rpm
